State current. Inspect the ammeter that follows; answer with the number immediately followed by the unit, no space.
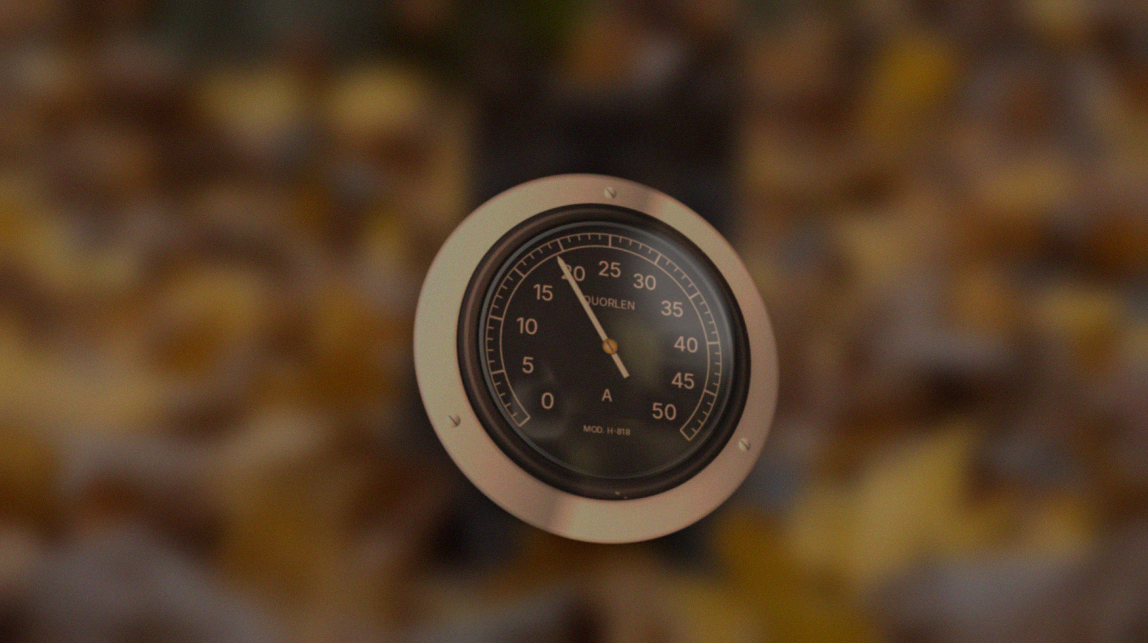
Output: 19A
